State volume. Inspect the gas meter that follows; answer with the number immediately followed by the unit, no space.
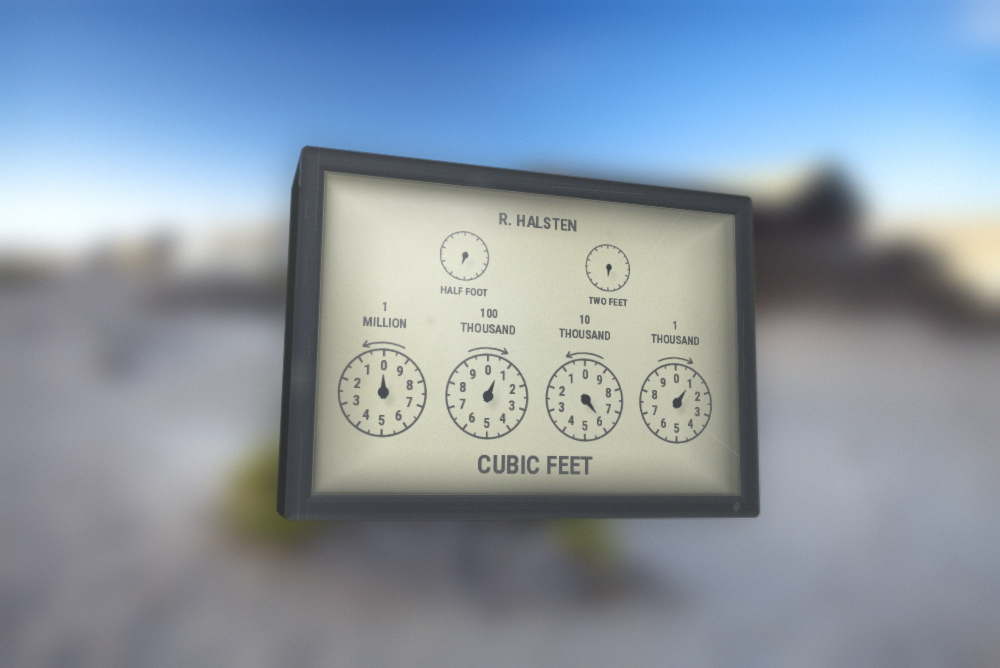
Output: 6100ft³
